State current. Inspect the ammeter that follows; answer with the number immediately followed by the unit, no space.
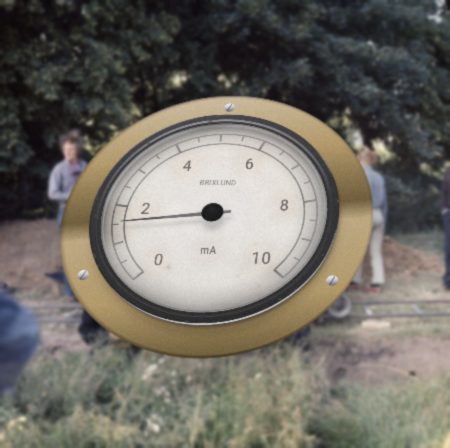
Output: 1.5mA
